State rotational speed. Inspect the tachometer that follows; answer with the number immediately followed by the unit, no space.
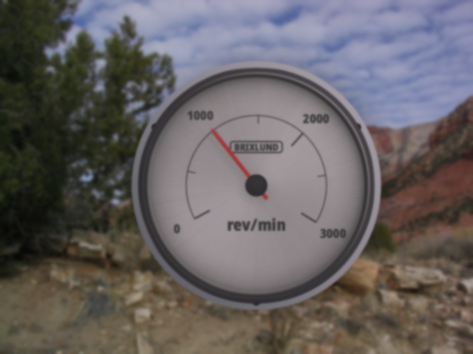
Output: 1000rpm
